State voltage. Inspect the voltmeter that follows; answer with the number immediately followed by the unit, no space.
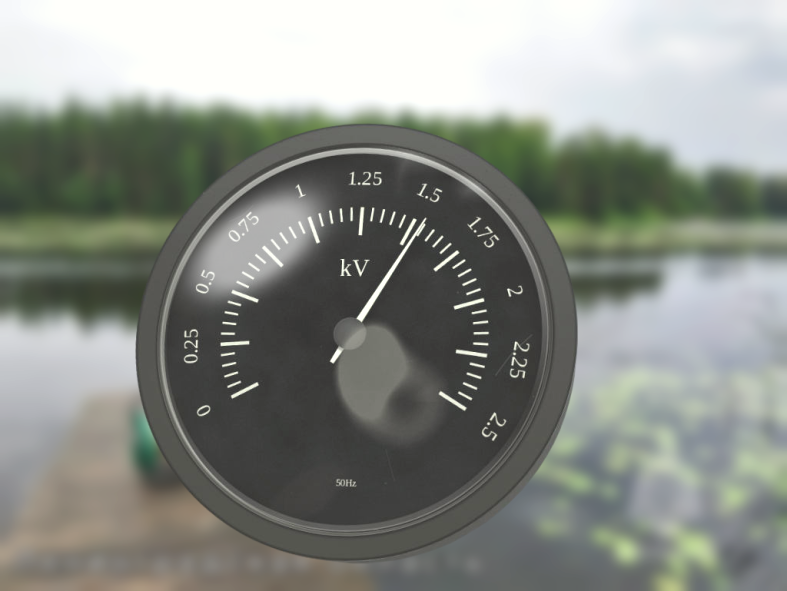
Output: 1.55kV
